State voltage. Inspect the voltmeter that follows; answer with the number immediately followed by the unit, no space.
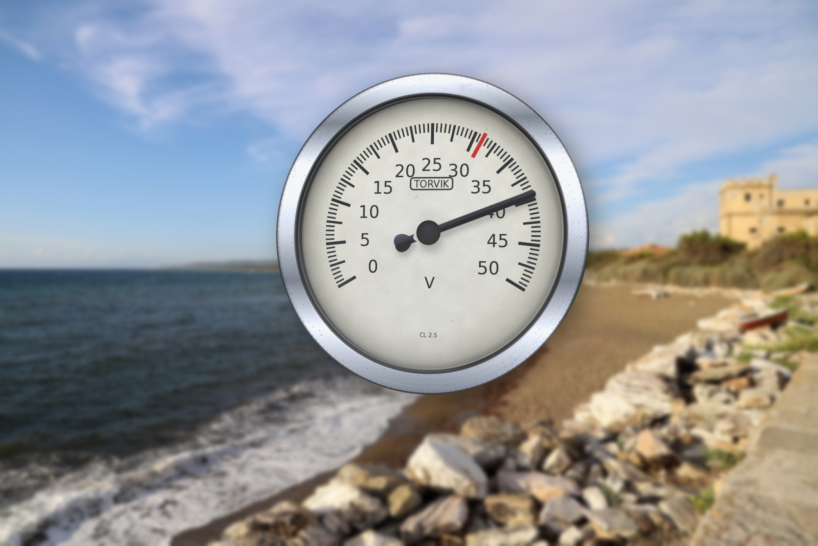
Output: 39.5V
